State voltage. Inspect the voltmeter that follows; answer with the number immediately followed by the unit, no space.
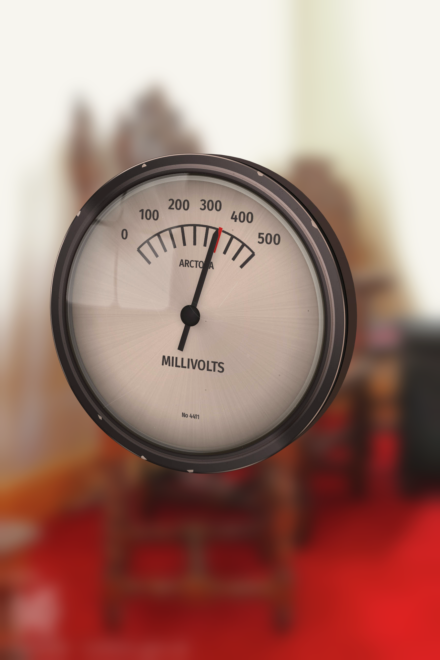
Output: 350mV
